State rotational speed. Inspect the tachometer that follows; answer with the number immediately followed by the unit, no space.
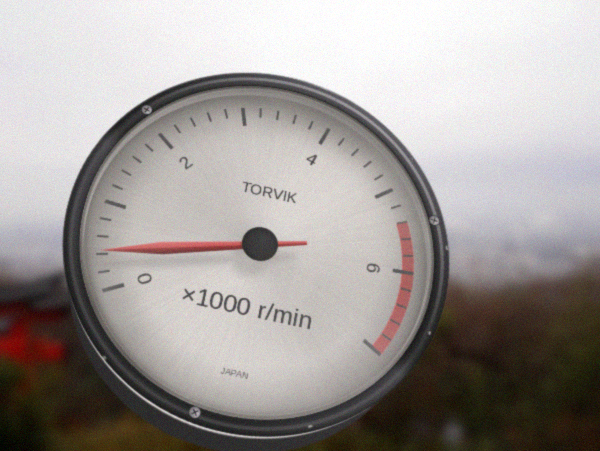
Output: 400rpm
